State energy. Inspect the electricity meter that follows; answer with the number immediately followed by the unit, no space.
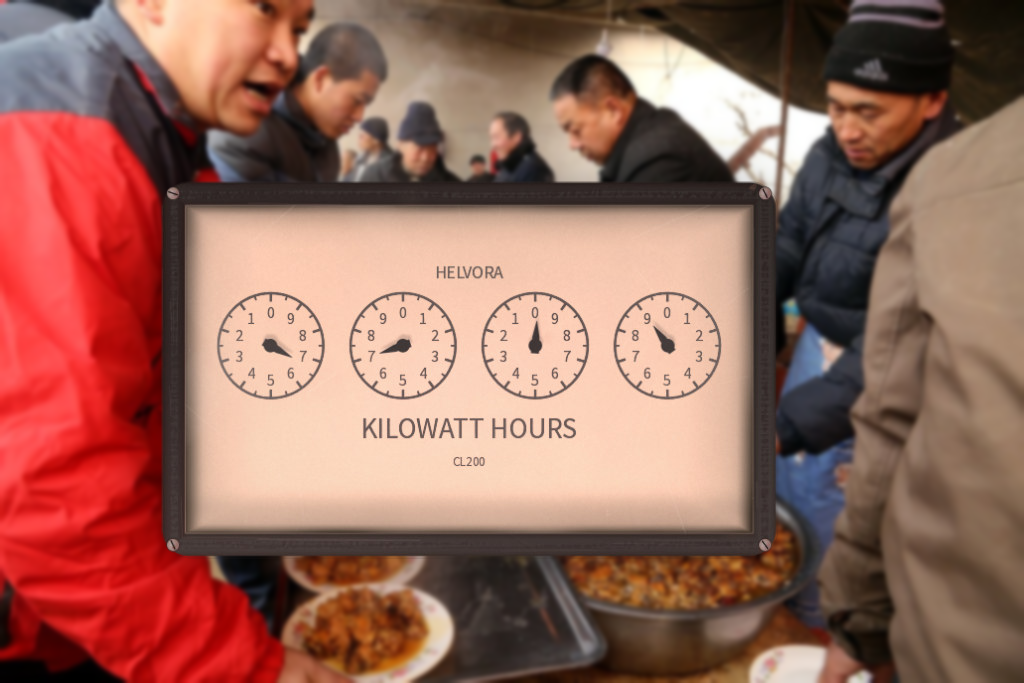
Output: 6699kWh
